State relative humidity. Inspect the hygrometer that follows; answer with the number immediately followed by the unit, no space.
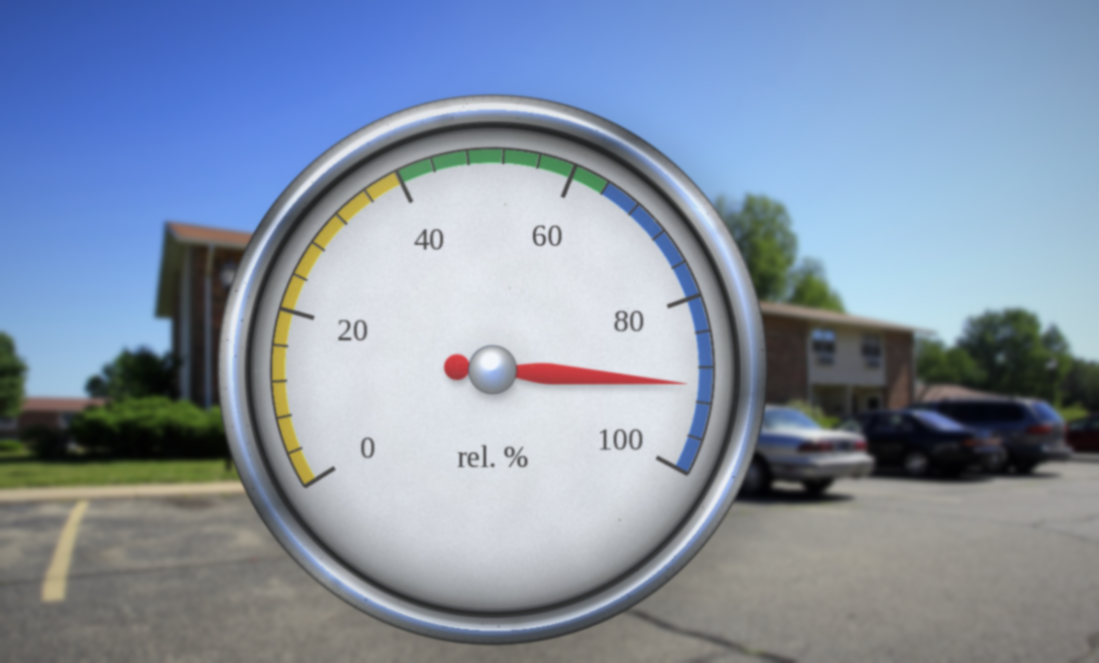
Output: 90%
